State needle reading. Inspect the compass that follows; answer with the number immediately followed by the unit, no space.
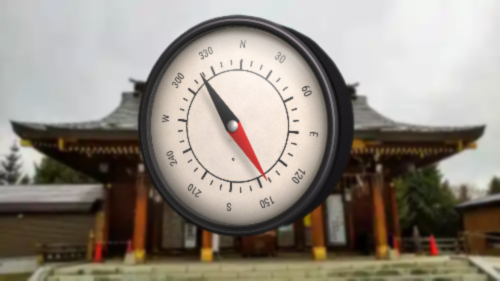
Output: 140°
